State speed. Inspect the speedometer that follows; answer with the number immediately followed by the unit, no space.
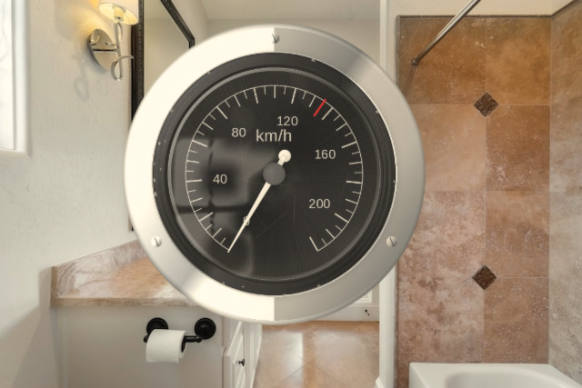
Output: 0km/h
